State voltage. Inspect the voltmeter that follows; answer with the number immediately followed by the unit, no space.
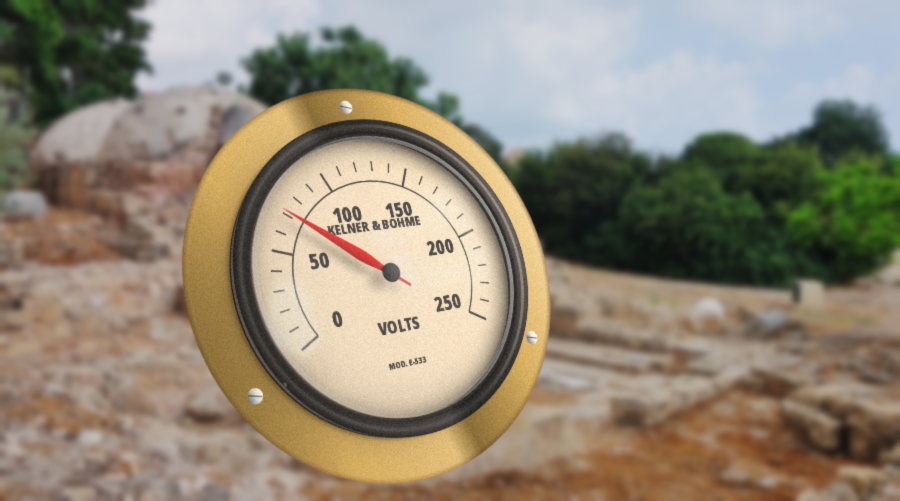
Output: 70V
